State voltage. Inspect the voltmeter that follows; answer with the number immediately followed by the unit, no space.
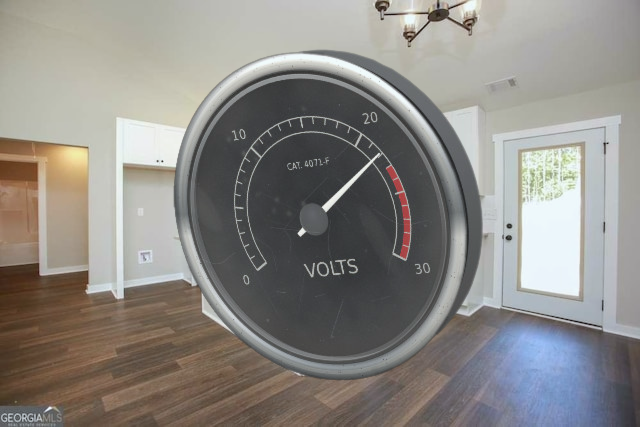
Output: 22V
